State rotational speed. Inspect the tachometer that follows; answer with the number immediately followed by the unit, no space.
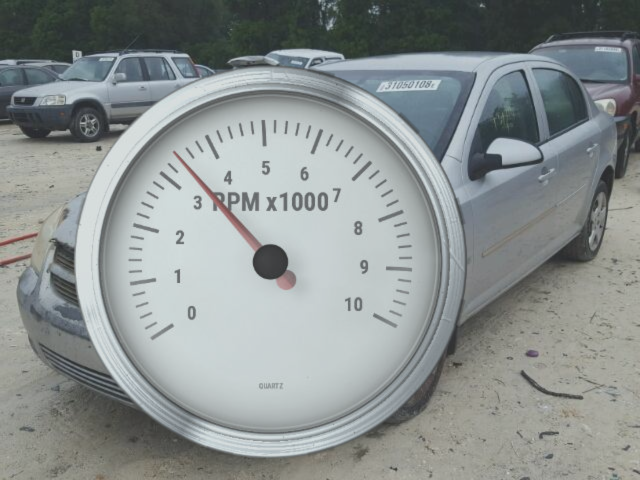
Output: 3400rpm
